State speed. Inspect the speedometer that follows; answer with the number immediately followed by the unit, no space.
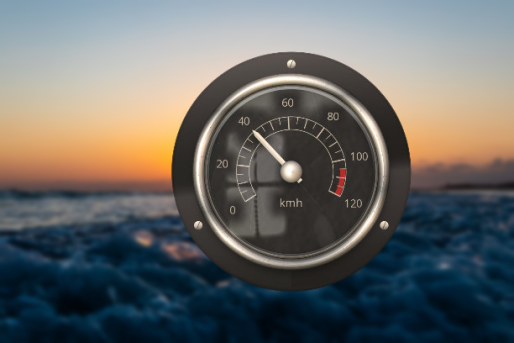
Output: 40km/h
